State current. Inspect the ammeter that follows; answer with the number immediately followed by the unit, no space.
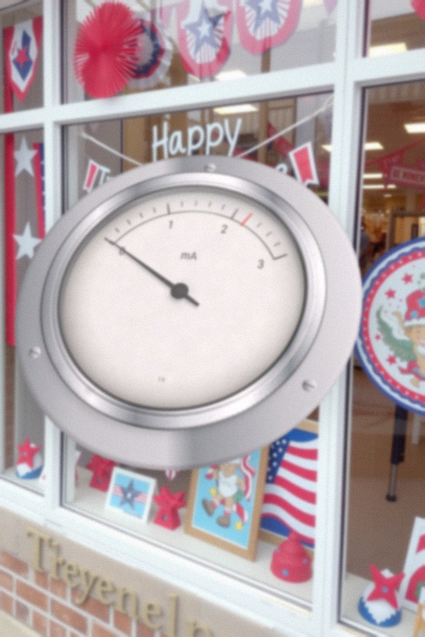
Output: 0mA
